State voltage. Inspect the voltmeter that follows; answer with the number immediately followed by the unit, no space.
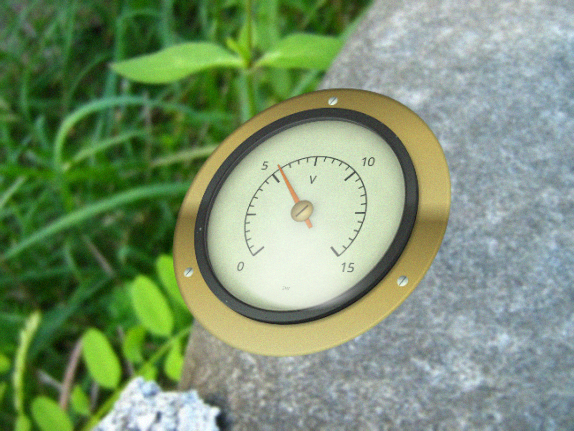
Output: 5.5V
